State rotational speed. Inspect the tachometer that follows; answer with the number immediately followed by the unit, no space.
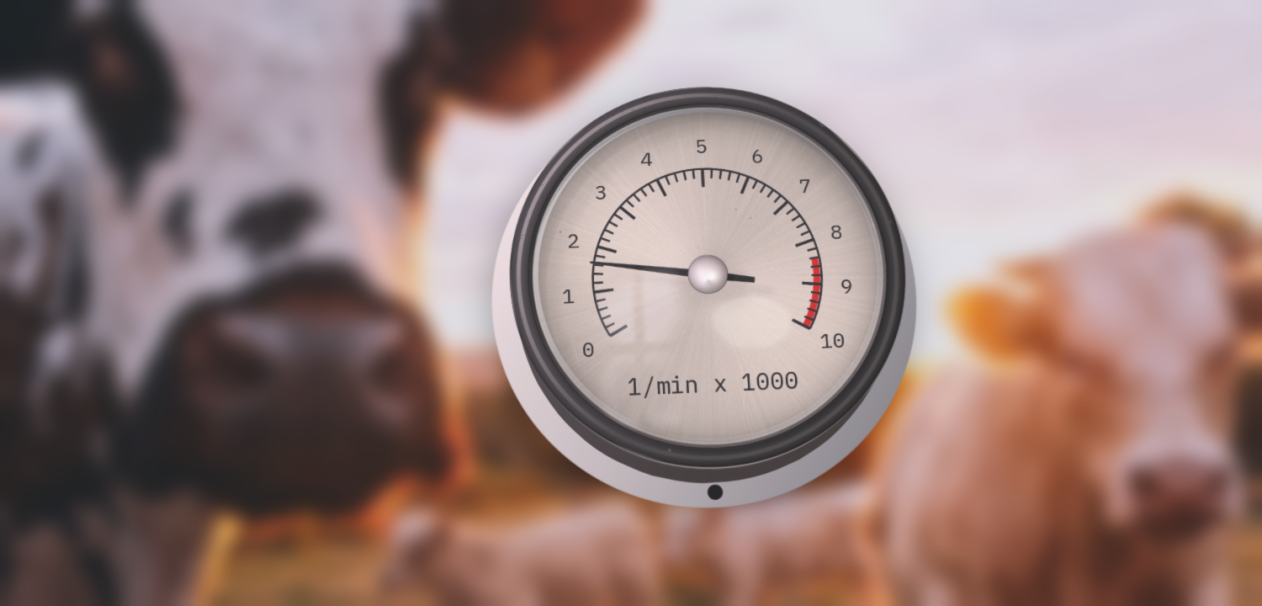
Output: 1600rpm
